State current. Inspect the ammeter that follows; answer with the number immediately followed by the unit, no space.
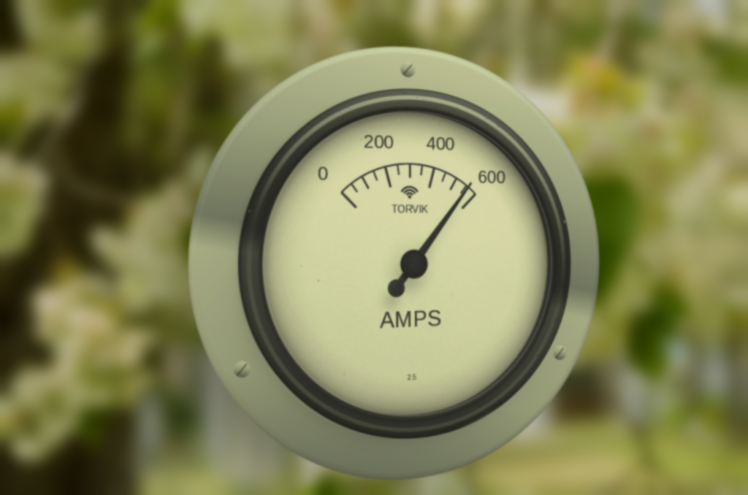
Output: 550A
